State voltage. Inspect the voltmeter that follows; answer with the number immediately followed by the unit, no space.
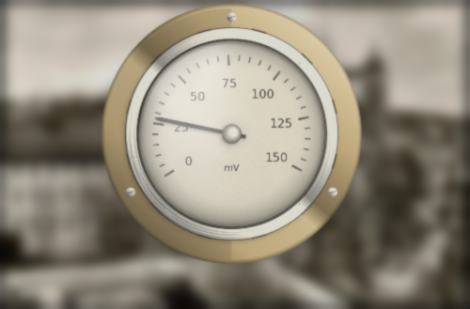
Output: 27.5mV
